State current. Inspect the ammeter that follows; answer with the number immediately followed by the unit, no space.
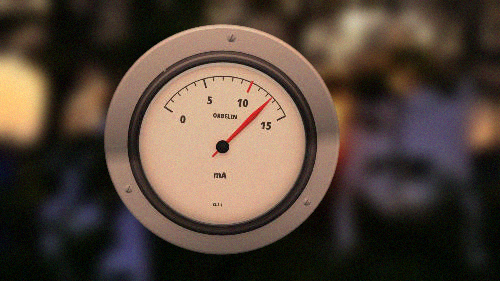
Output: 12.5mA
